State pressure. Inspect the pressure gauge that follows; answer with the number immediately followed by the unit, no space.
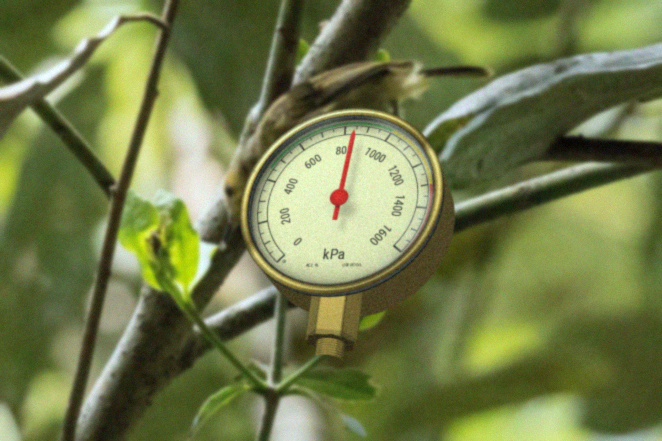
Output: 850kPa
